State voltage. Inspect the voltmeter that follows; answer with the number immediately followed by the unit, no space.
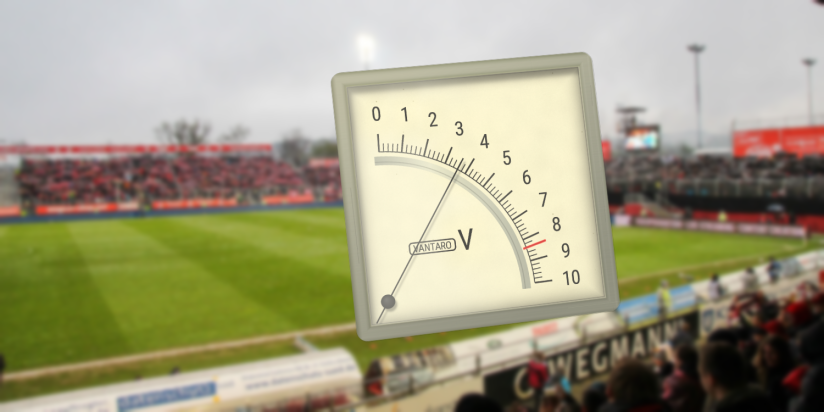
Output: 3.6V
